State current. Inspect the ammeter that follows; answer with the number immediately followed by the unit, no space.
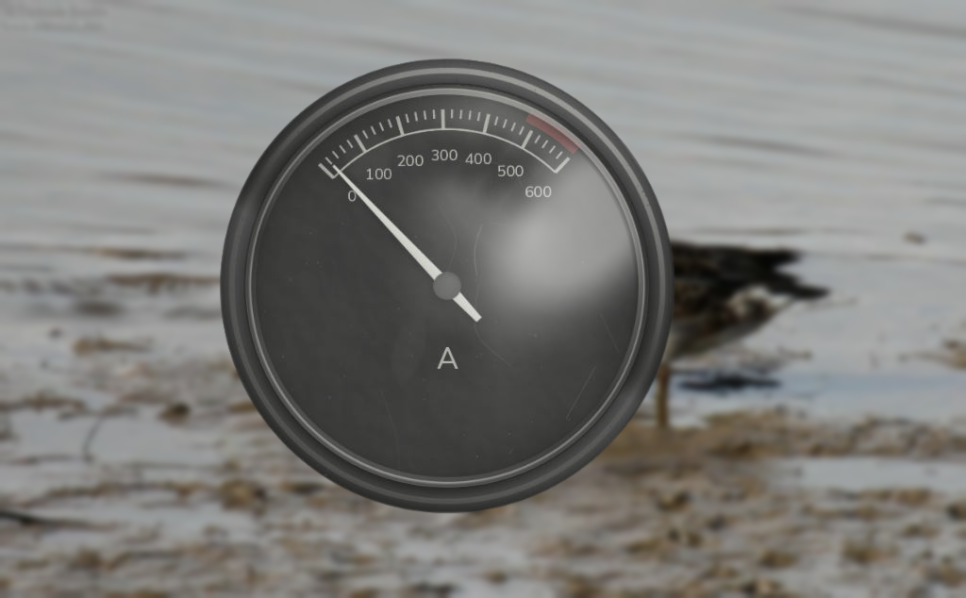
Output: 20A
